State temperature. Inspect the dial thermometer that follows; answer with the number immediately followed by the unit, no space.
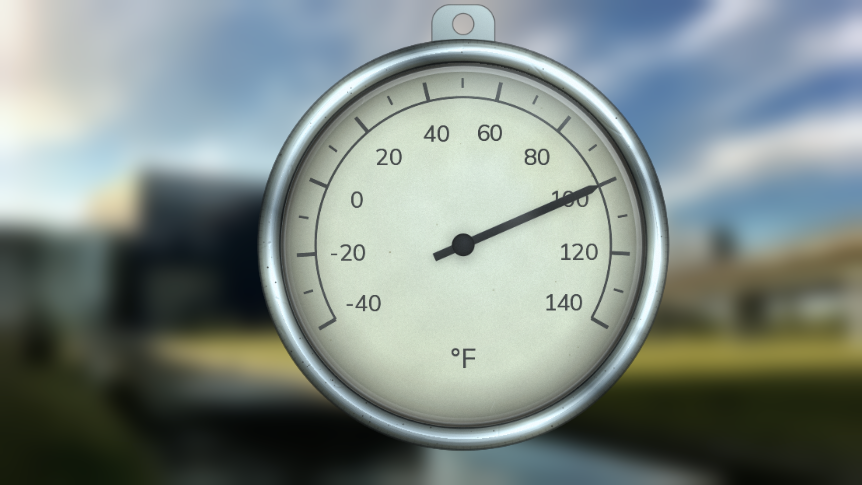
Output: 100°F
